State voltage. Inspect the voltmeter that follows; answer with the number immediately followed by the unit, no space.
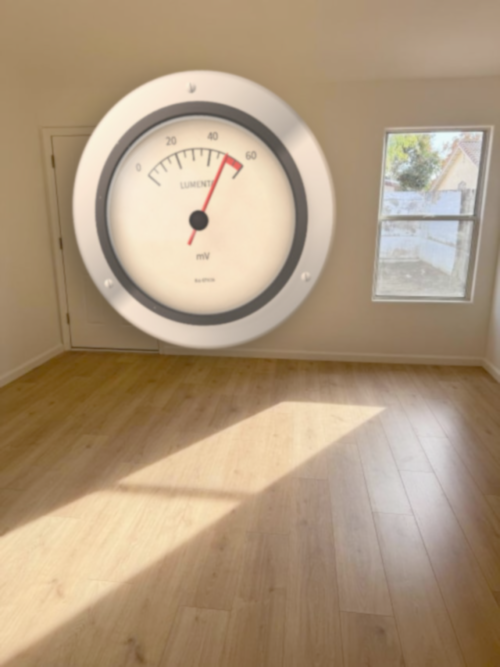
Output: 50mV
